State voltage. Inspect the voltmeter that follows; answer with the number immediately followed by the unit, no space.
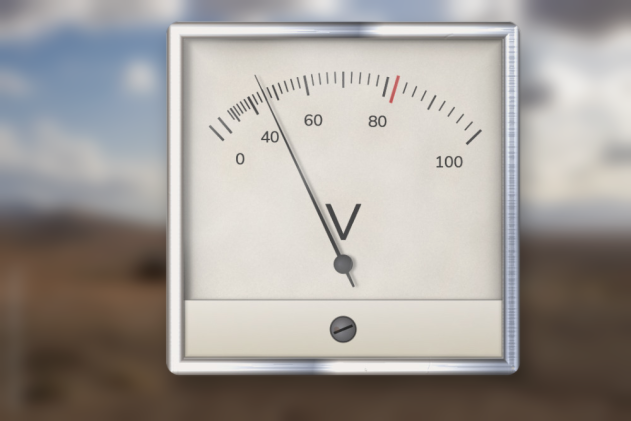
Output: 46V
